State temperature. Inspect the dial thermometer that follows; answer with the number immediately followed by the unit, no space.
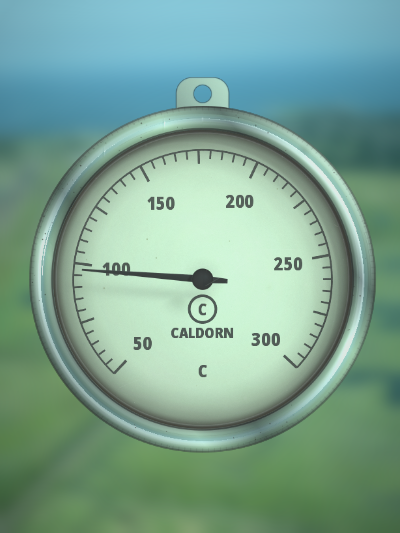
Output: 97.5°C
